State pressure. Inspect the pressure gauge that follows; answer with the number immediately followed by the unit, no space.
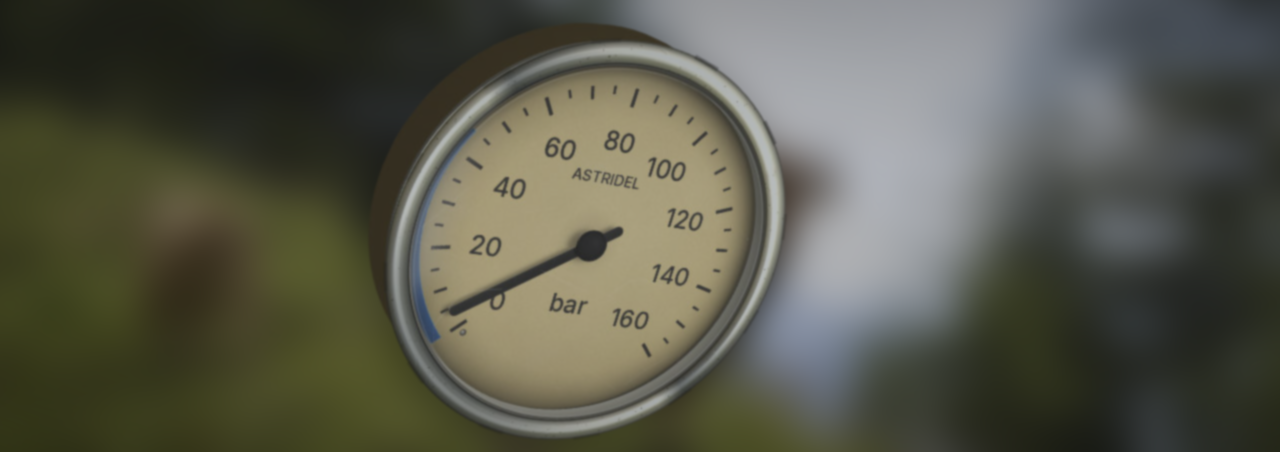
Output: 5bar
